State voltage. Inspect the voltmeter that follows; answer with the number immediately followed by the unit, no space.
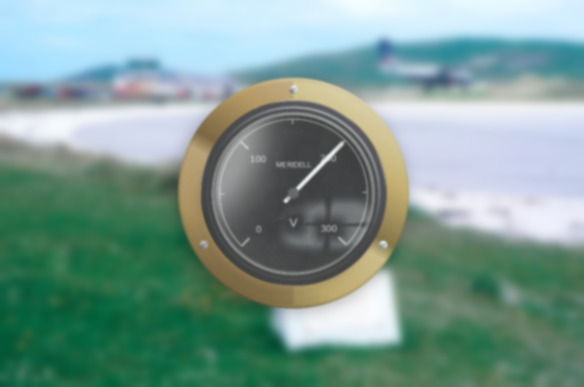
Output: 200V
